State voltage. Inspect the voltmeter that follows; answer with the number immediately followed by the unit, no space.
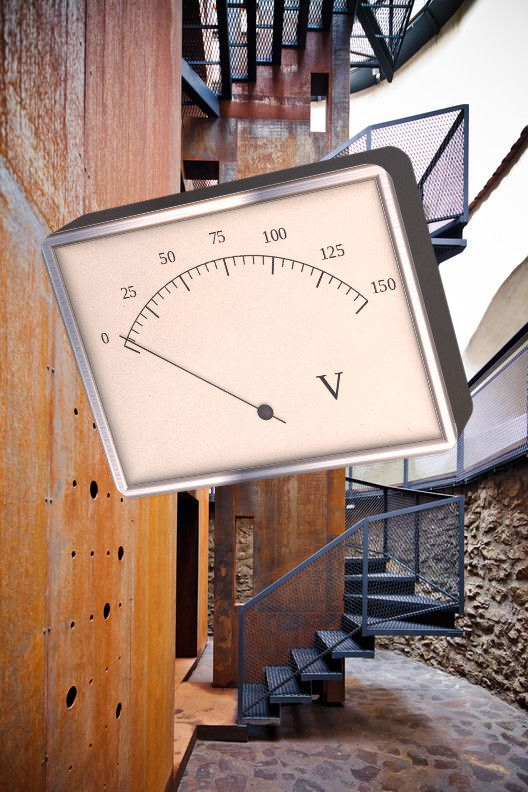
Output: 5V
